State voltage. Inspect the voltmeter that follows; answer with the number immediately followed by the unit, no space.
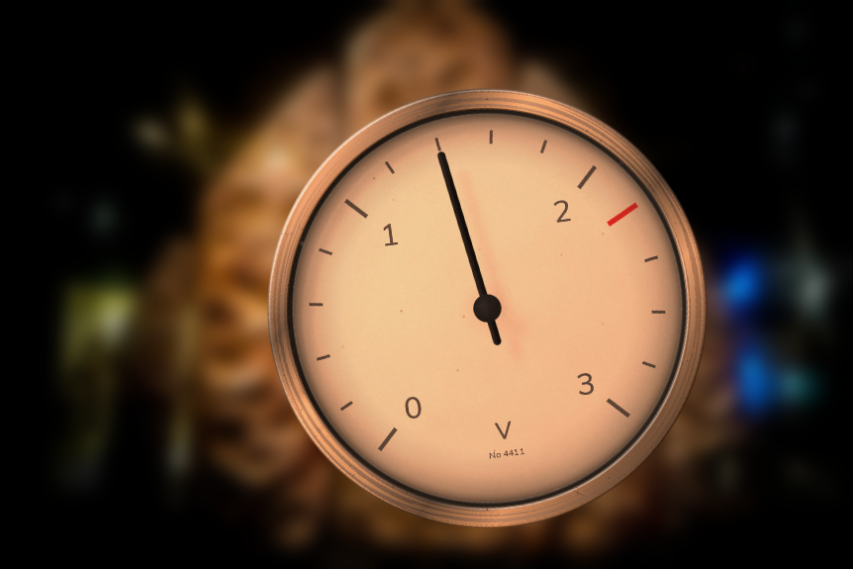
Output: 1.4V
